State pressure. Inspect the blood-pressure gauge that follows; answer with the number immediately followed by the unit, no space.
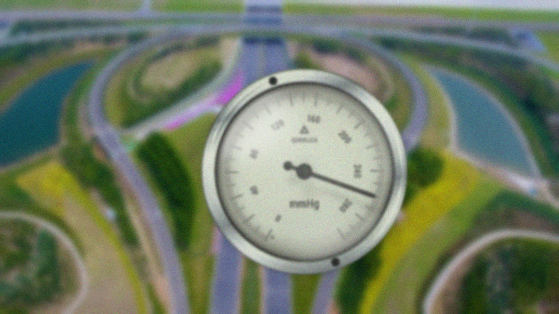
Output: 260mmHg
